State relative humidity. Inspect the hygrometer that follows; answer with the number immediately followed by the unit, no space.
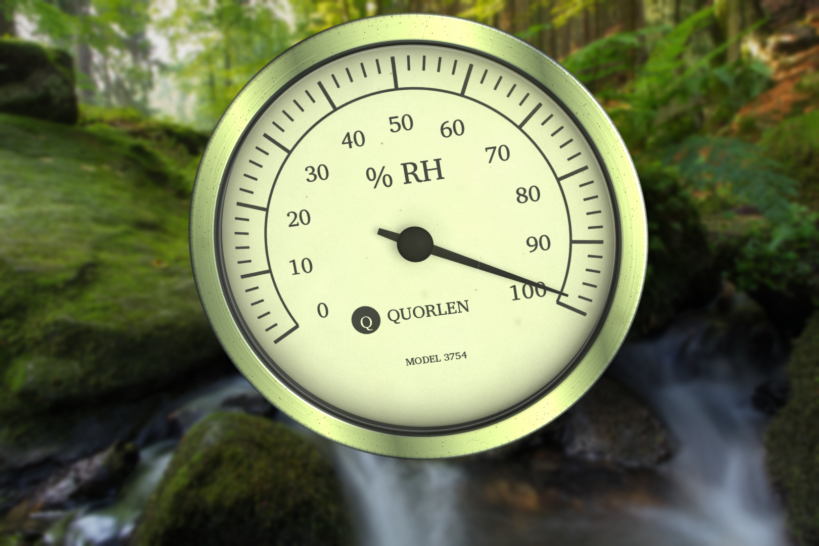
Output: 98%
